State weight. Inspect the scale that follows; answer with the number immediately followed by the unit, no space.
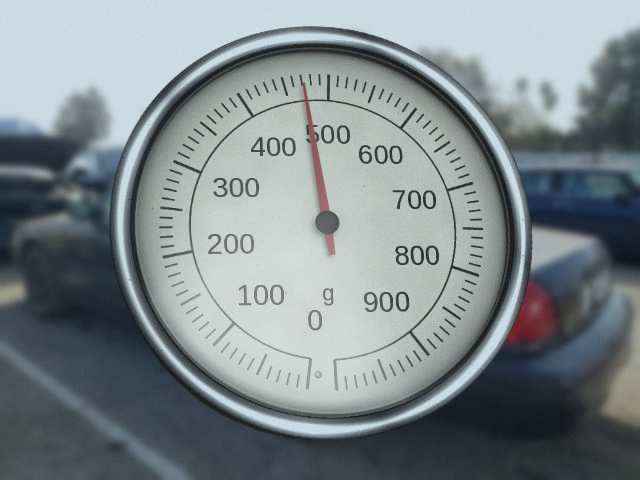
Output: 470g
